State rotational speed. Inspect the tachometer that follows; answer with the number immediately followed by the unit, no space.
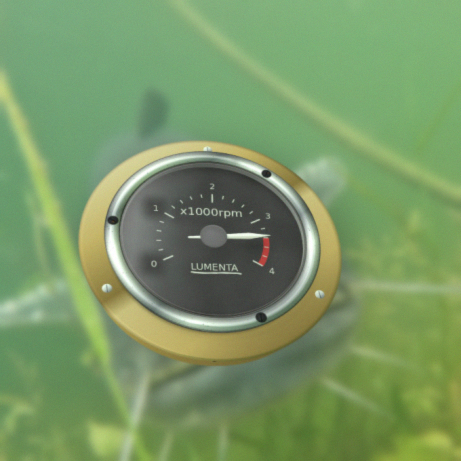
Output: 3400rpm
